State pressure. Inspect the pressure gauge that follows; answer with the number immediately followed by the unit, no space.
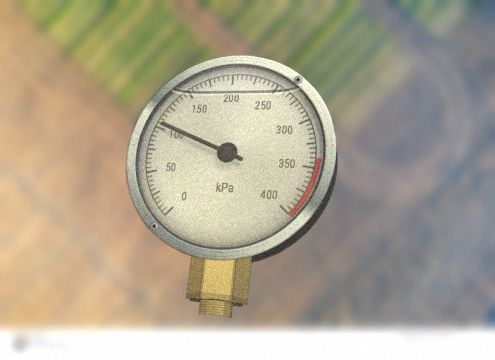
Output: 105kPa
